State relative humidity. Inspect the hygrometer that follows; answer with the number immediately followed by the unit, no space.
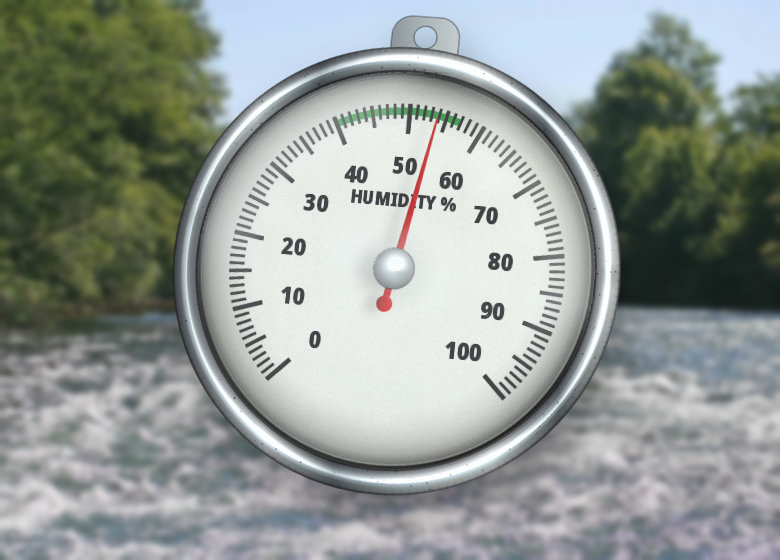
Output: 54%
